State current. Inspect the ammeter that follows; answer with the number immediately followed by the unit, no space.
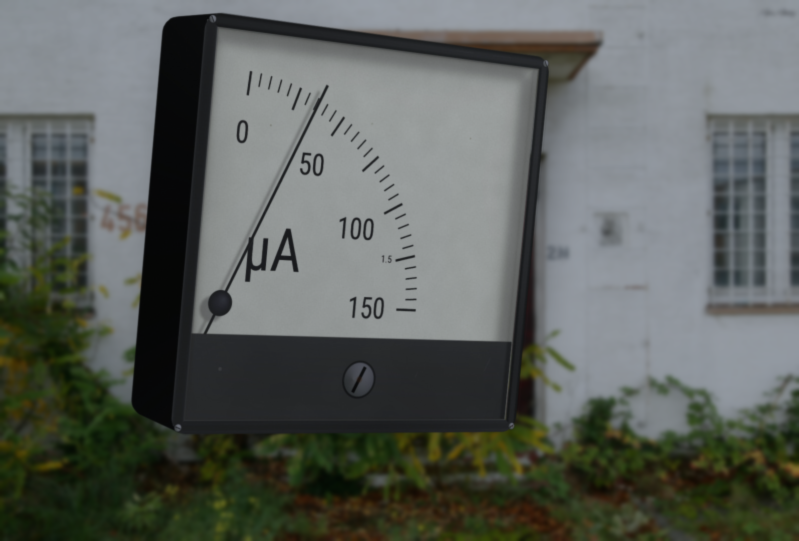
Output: 35µA
